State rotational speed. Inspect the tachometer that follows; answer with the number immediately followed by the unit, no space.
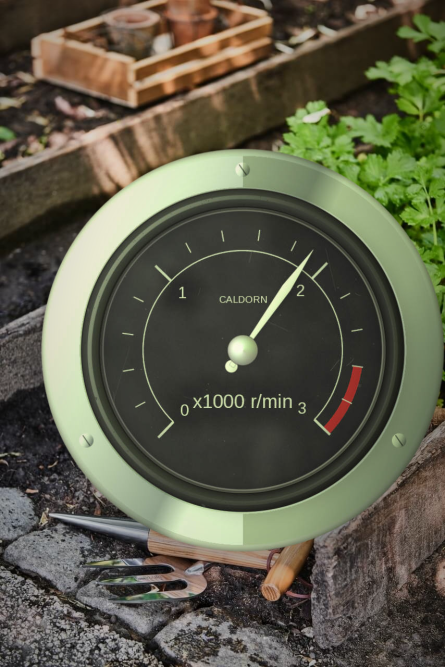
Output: 1900rpm
